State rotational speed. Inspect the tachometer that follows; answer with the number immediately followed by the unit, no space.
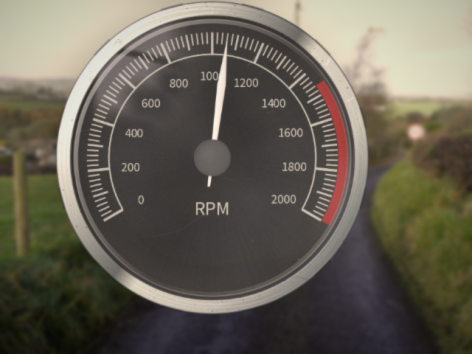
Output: 1060rpm
